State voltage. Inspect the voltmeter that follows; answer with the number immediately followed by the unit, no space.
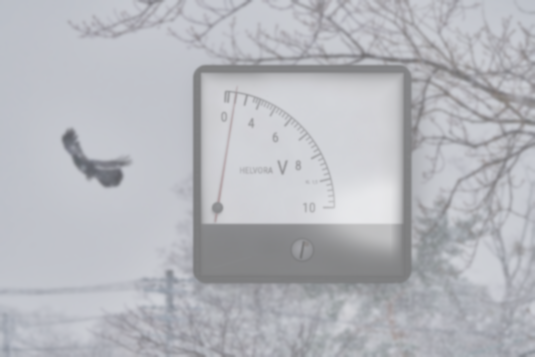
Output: 2V
